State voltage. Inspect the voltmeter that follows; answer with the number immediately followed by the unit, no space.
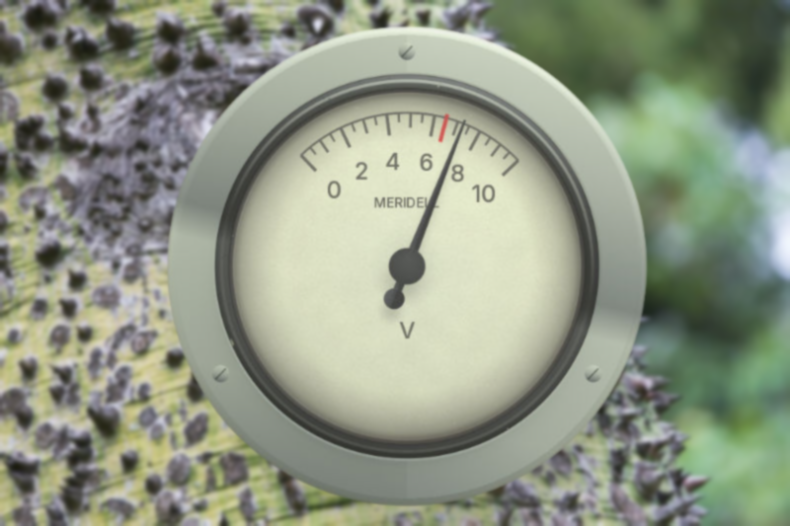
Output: 7.25V
